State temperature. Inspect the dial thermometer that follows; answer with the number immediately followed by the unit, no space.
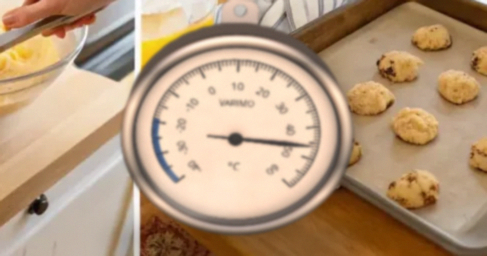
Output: 45°C
